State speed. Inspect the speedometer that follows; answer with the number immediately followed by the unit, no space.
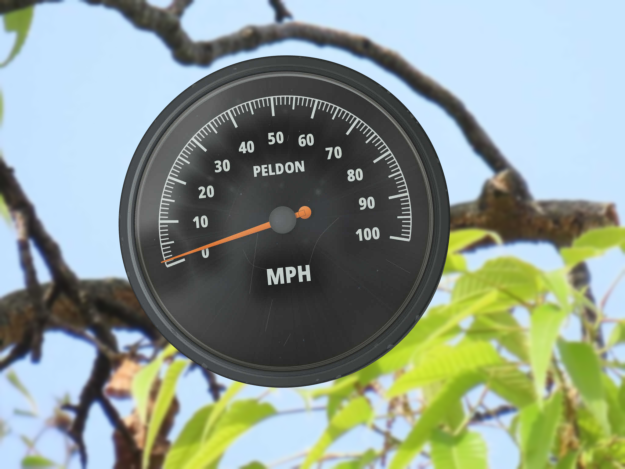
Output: 1mph
